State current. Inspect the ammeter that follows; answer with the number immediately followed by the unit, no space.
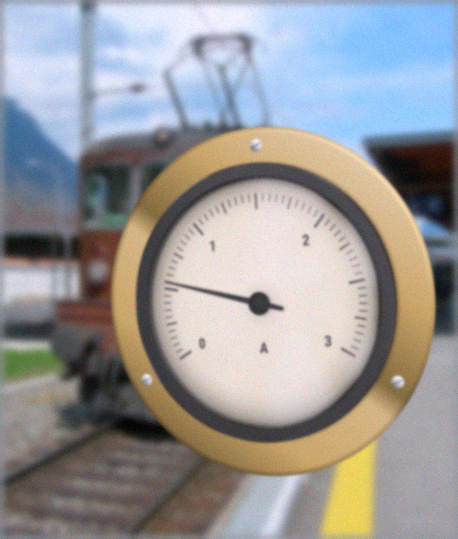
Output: 0.55A
